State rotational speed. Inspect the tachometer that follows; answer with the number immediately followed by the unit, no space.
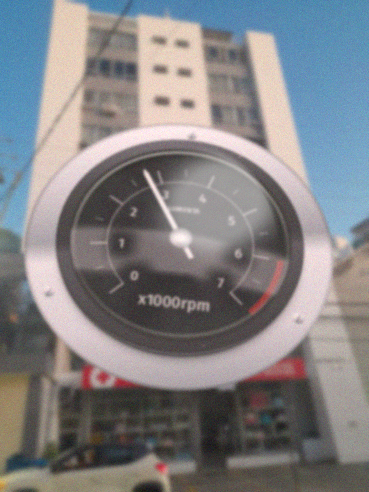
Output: 2750rpm
